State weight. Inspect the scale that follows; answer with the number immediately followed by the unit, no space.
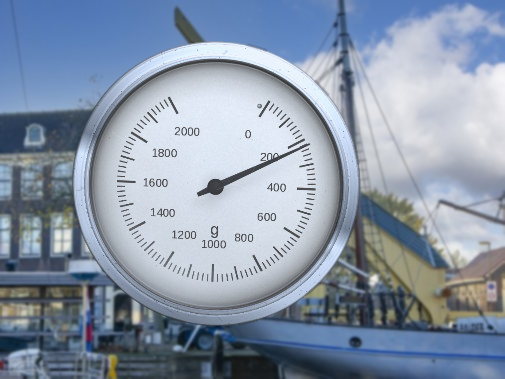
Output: 220g
